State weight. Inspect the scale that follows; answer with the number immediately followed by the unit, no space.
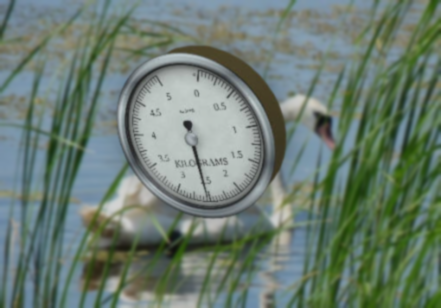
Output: 2.5kg
